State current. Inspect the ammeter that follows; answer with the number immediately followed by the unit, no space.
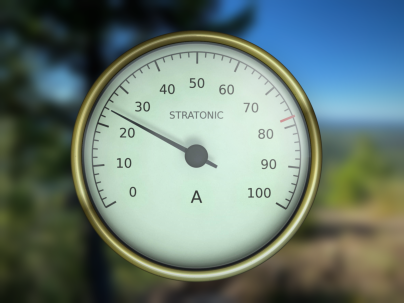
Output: 24A
